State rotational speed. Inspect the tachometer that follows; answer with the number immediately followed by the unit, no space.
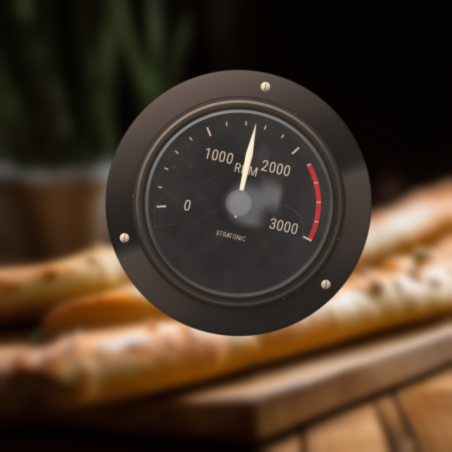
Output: 1500rpm
